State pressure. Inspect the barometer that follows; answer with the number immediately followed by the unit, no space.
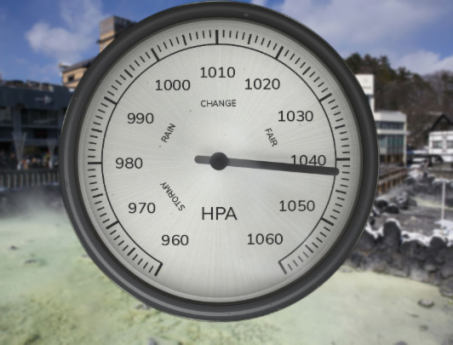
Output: 1042hPa
